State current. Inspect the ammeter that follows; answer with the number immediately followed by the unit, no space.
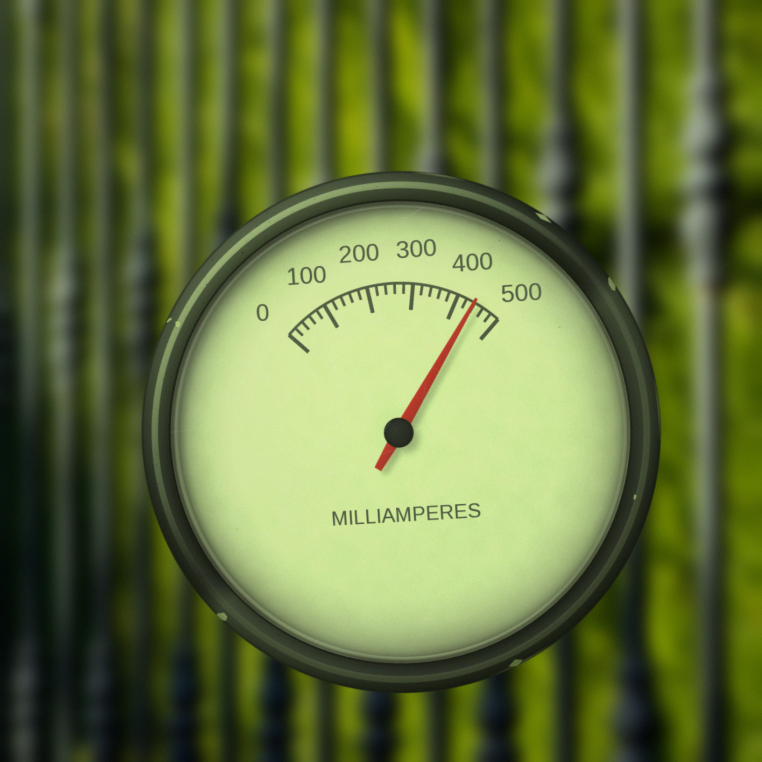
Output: 440mA
